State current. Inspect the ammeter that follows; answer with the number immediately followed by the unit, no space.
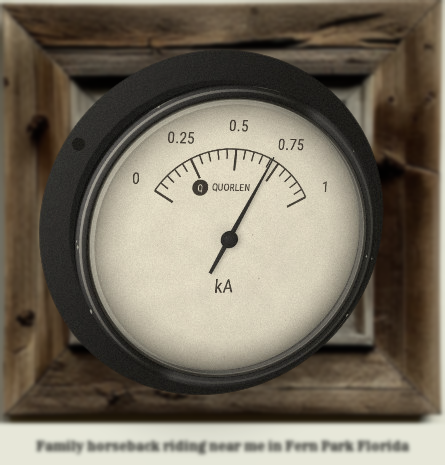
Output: 0.7kA
